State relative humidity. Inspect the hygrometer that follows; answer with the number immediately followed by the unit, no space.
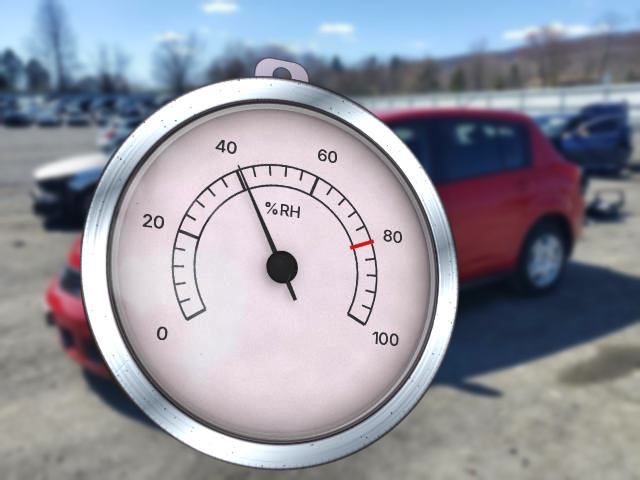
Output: 40%
